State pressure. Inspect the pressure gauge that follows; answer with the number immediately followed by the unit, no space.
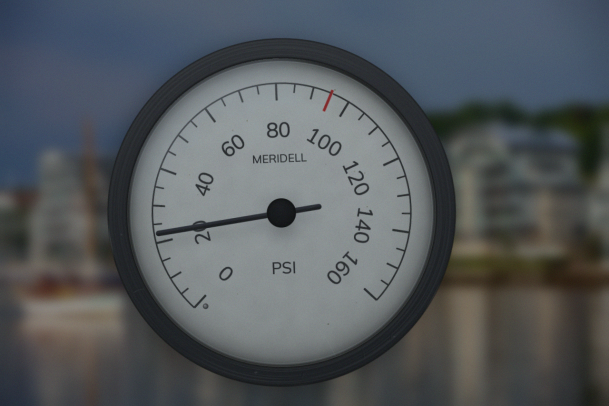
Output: 22.5psi
